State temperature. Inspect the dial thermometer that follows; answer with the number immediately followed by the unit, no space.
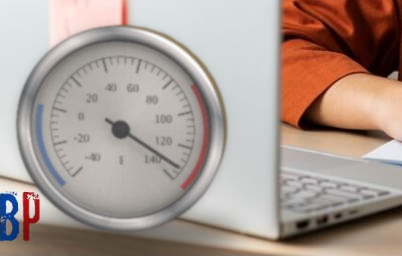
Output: 132°F
